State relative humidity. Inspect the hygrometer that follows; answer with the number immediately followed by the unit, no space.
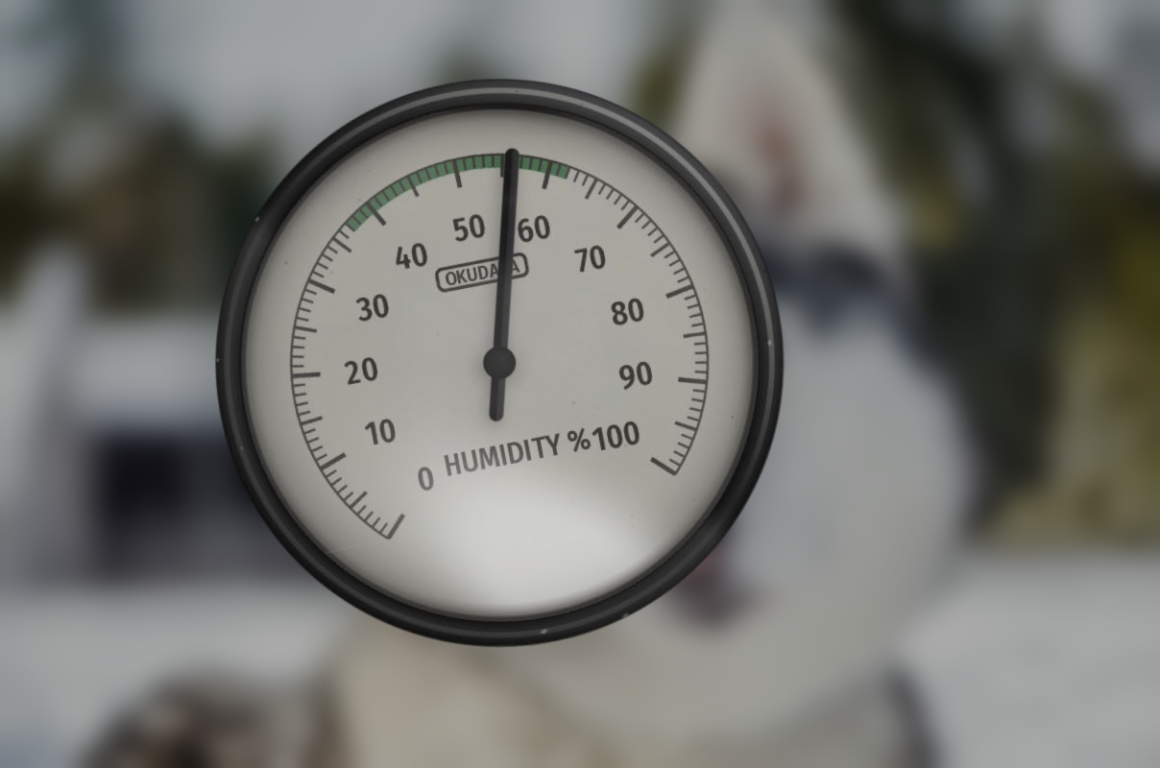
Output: 56%
